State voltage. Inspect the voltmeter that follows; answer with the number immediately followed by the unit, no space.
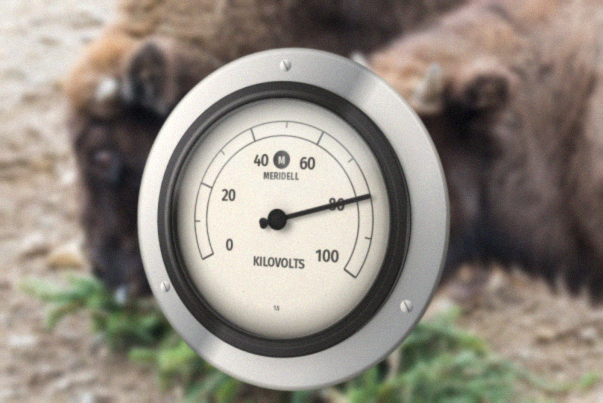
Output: 80kV
